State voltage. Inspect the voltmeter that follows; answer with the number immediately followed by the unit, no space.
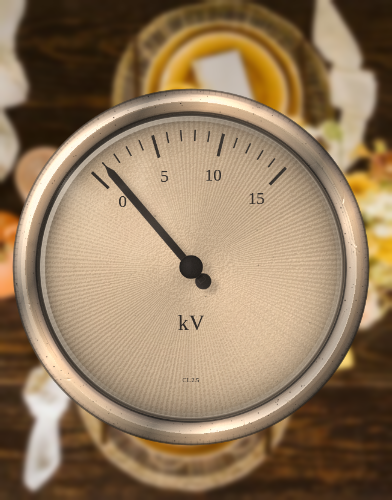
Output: 1kV
